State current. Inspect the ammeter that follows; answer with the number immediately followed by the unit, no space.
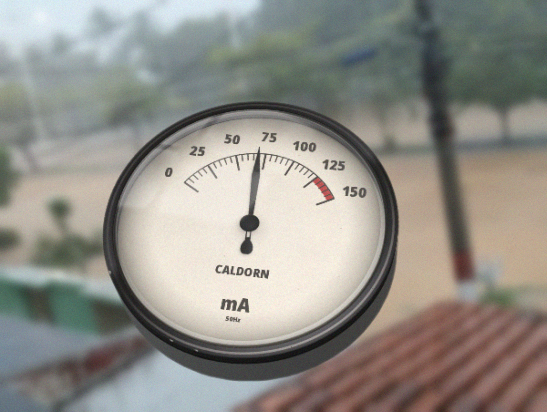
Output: 70mA
